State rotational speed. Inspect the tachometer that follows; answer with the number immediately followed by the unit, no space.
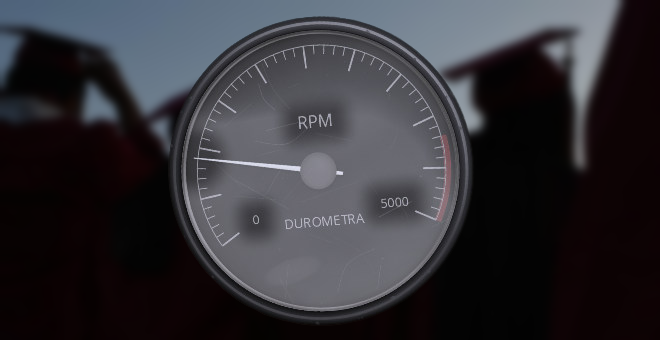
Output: 900rpm
